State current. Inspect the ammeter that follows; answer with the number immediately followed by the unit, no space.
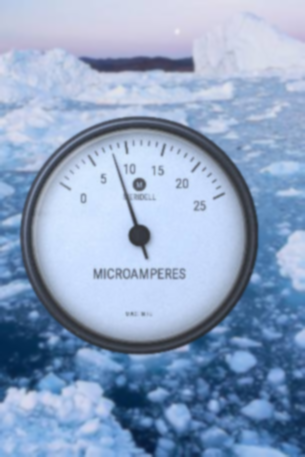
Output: 8µA
